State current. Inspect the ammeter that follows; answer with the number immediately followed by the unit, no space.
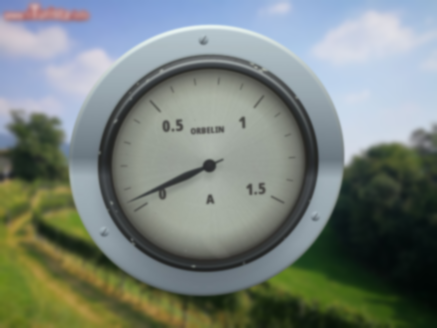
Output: 0.05A
